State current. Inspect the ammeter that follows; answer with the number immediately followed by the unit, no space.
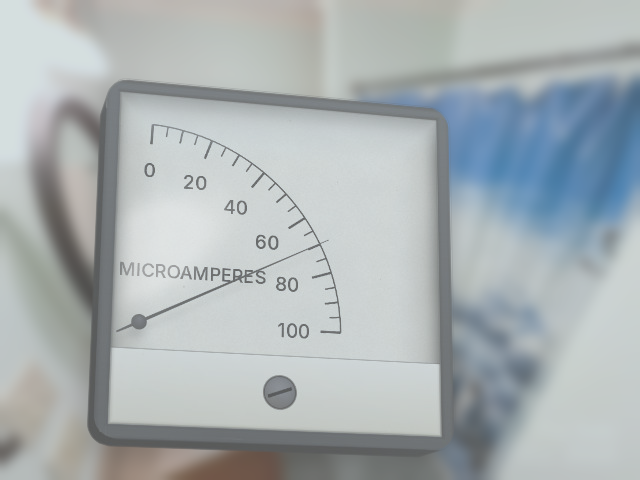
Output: 70µA
